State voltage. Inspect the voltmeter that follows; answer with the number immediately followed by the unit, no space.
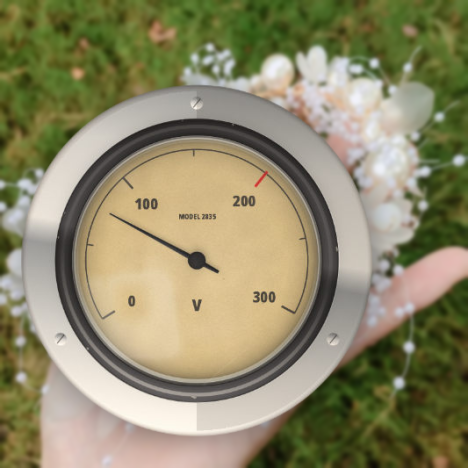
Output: 75V
